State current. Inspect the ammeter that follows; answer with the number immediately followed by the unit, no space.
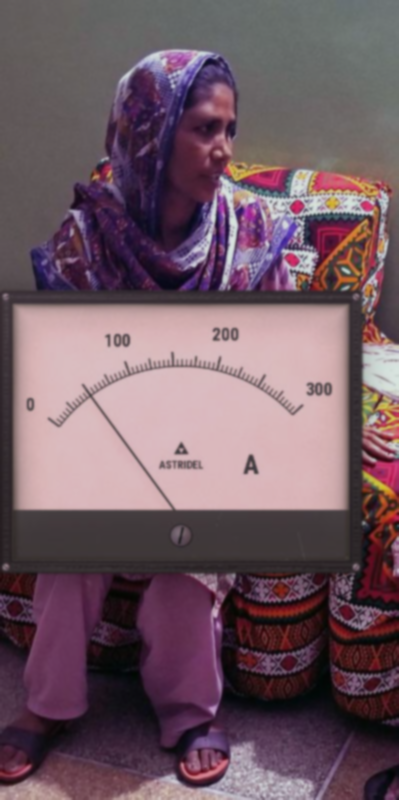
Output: 50A
